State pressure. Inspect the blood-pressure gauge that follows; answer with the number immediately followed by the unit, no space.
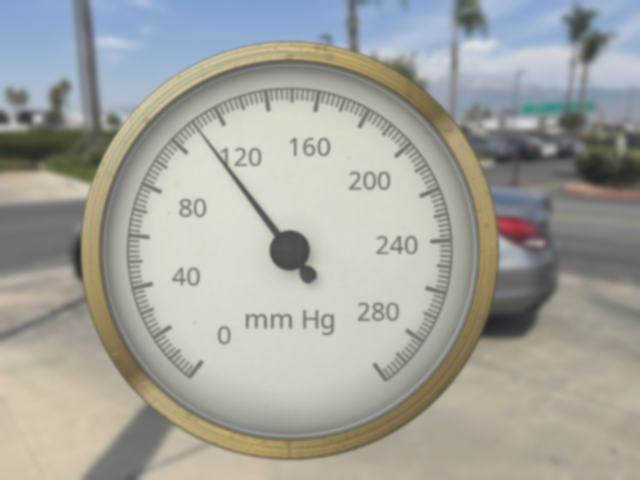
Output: 110mmHg
